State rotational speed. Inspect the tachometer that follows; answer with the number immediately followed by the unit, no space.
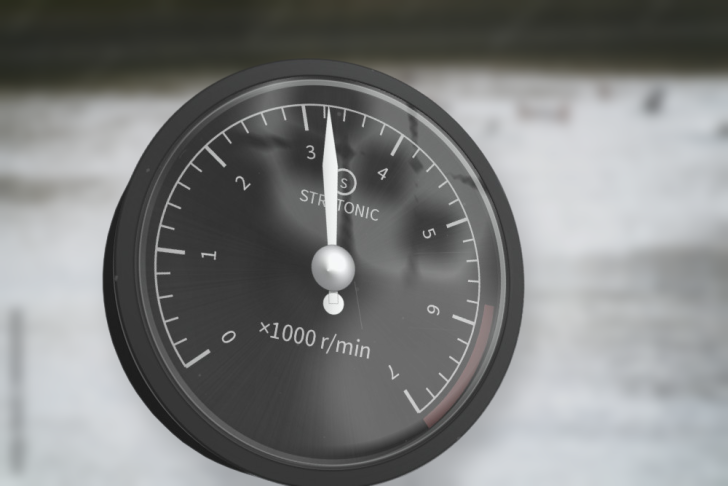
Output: 3200rpm
